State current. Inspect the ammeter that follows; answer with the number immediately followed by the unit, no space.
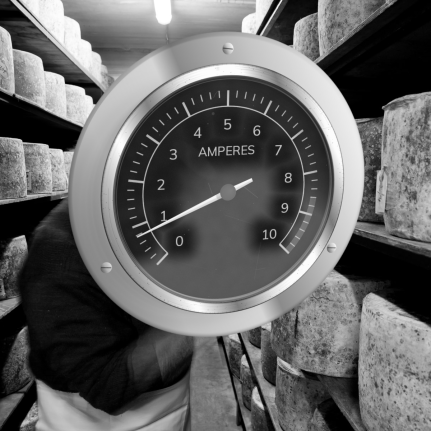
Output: 0.8A
